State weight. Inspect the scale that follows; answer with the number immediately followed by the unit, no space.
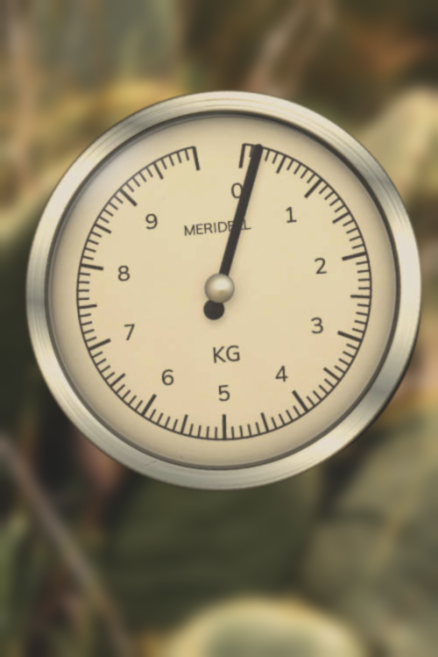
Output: 0.2kg
